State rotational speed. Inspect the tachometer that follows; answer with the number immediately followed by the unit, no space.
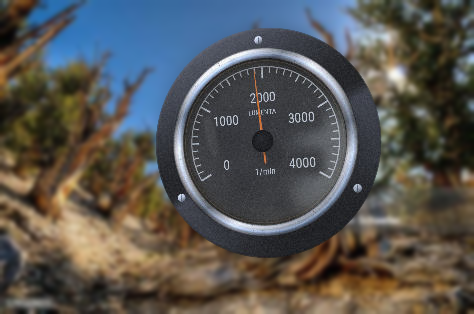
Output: 1900rpm
